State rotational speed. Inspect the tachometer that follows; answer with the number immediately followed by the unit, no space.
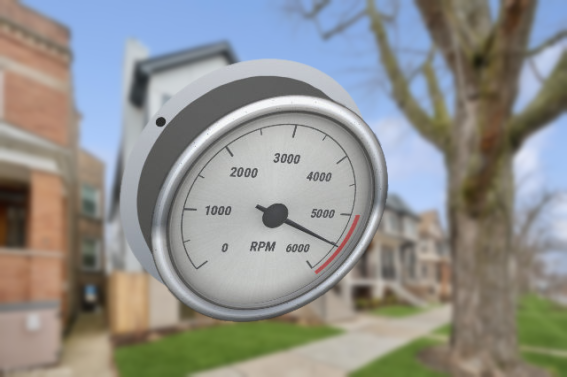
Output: 5500rpm
